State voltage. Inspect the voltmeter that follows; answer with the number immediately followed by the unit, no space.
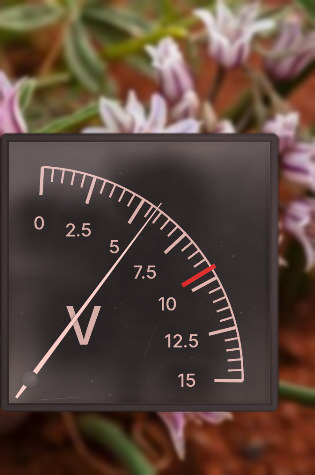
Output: 5.75V
